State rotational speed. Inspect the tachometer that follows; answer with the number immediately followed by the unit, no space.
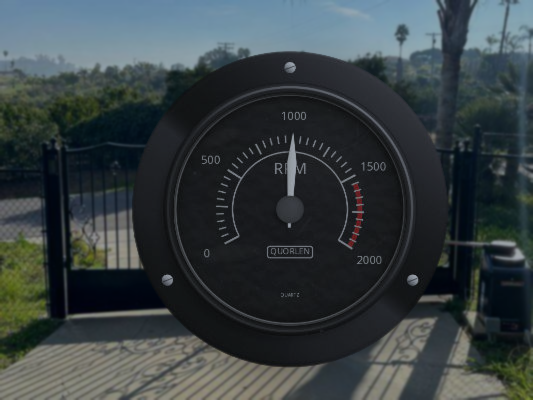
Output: 1000rpm
